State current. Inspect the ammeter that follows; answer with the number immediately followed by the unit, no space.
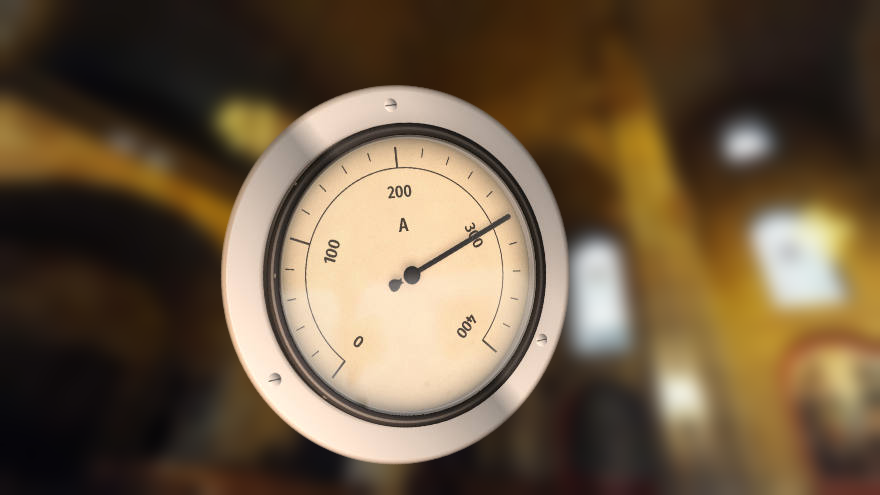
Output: 300A
